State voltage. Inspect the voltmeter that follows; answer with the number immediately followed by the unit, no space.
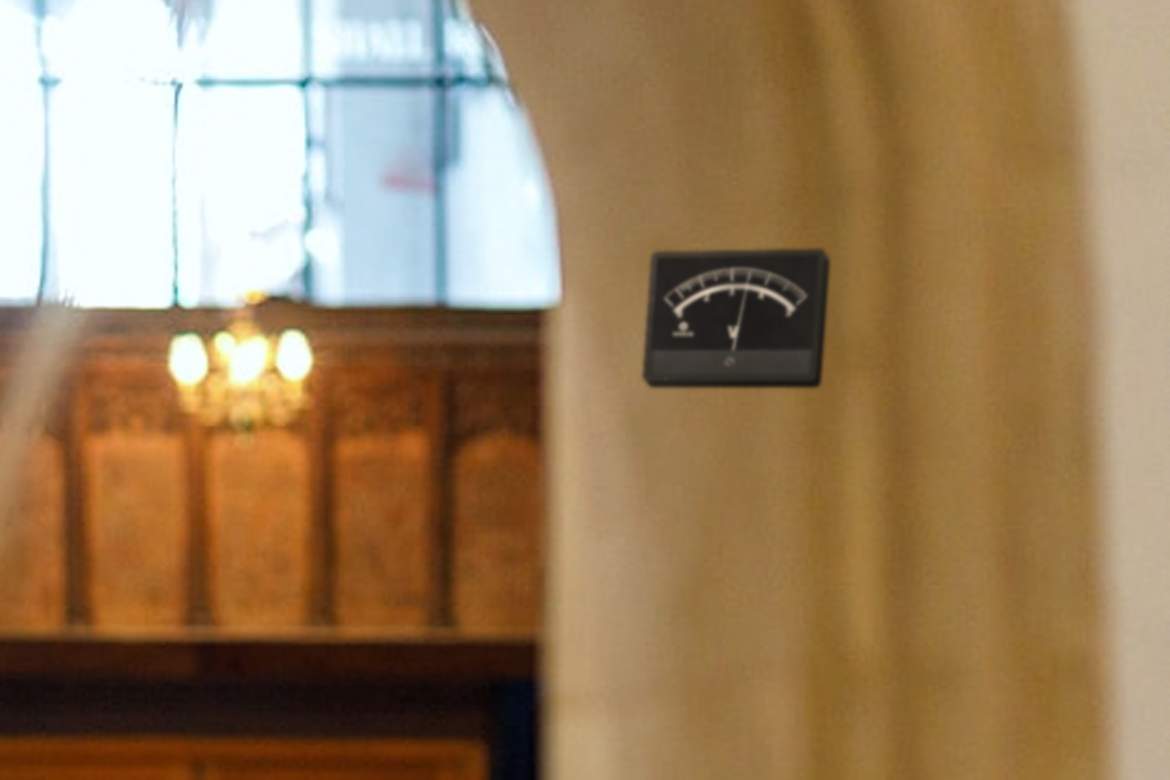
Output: 3.5V
